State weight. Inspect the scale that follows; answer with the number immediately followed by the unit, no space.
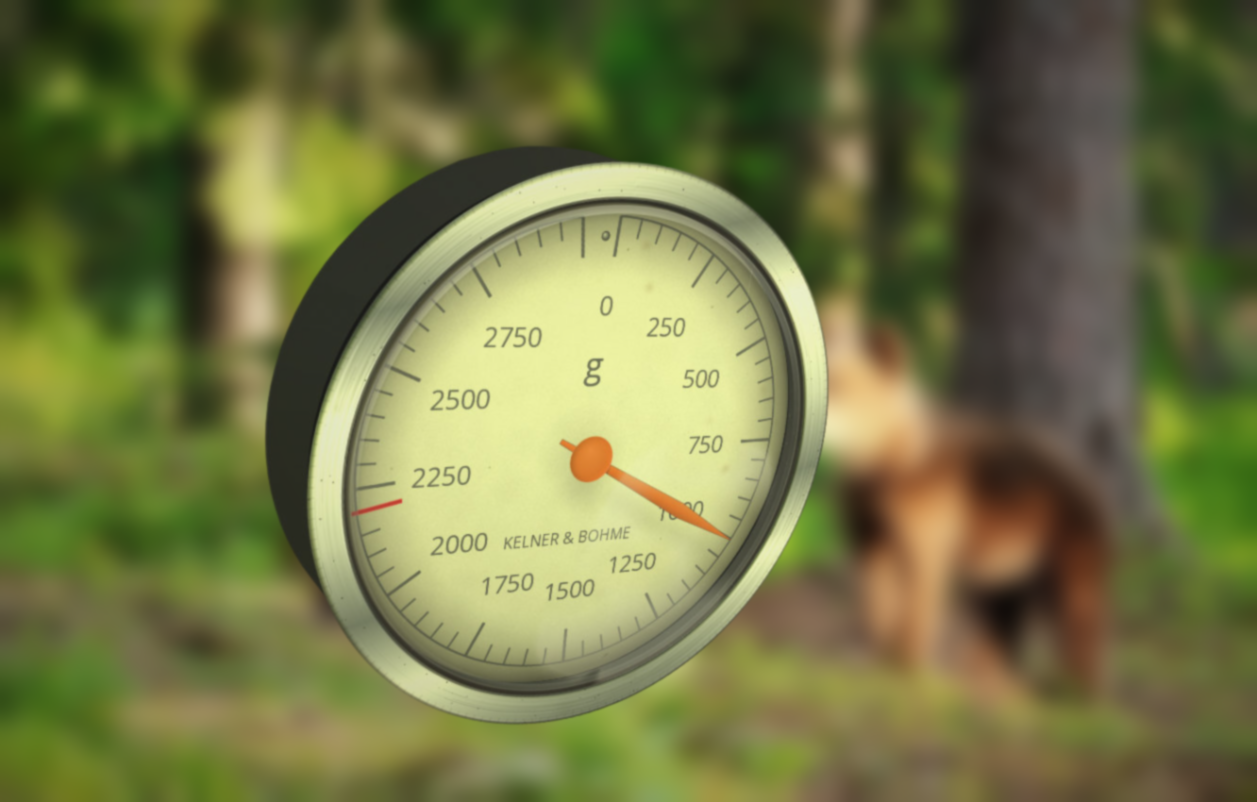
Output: 1000g
